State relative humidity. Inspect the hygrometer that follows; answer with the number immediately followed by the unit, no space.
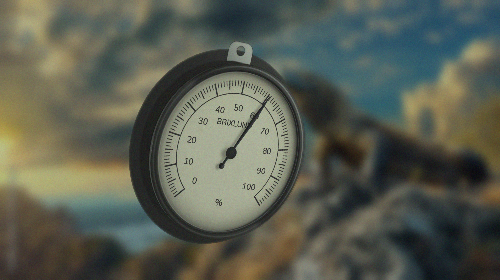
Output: 60%
